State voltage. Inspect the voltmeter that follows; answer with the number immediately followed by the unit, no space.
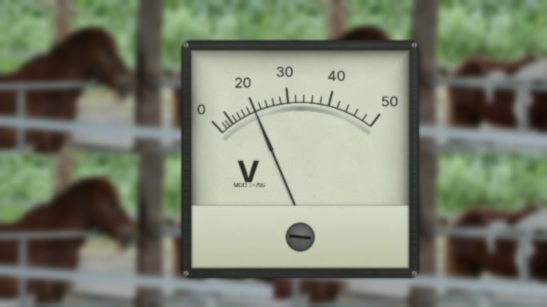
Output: 20V
